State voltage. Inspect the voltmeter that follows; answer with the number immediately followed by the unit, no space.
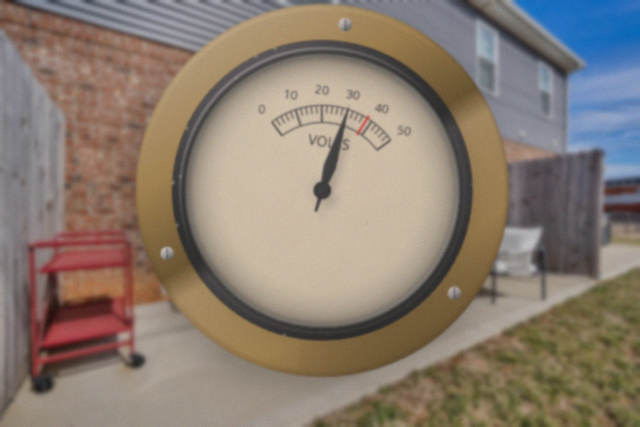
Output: 30V
